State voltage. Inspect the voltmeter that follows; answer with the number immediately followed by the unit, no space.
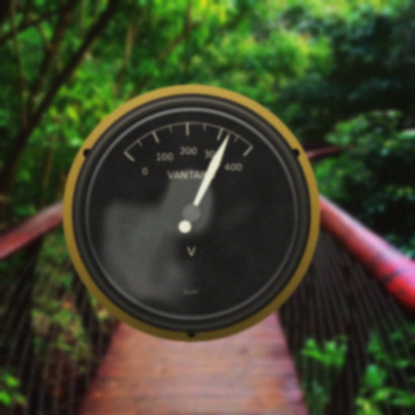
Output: 325V
